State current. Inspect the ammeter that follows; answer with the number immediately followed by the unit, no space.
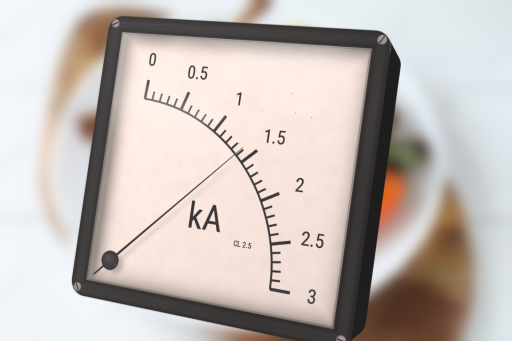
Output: 1.4kA
